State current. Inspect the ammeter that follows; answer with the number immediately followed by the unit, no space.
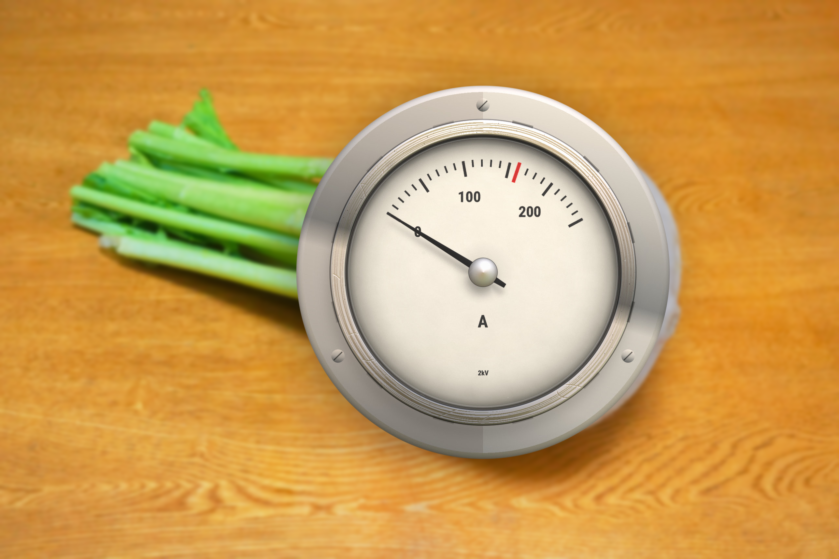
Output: 0A
